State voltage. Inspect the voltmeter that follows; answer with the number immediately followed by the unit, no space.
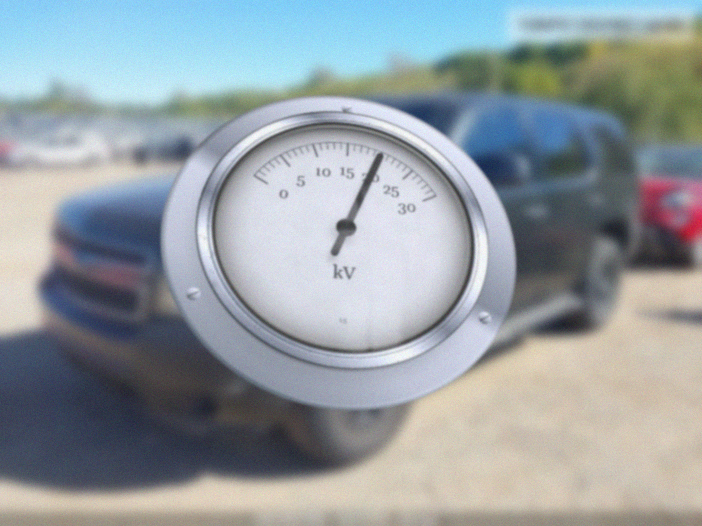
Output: 20kV
